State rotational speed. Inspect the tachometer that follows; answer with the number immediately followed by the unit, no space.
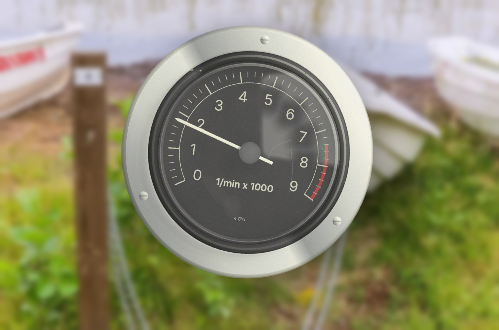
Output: 1800rpm
